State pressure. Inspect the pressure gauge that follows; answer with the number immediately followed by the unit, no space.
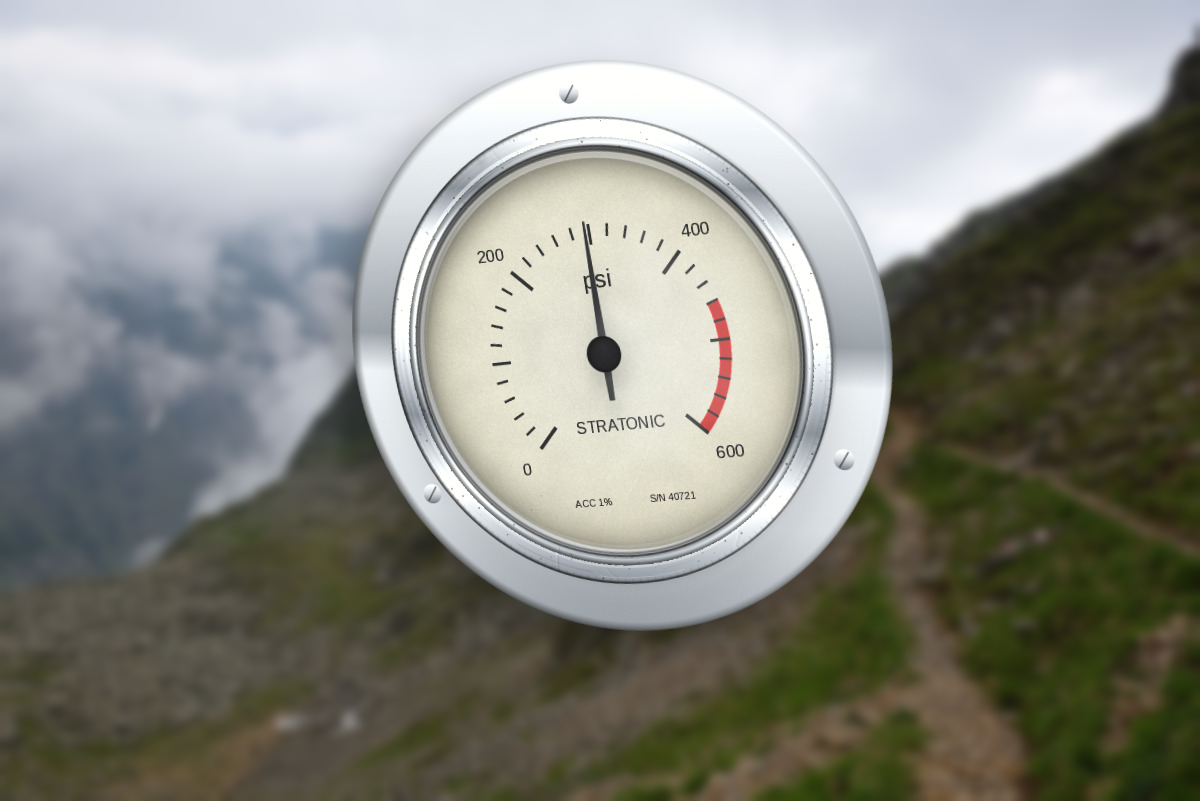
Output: 300psi
